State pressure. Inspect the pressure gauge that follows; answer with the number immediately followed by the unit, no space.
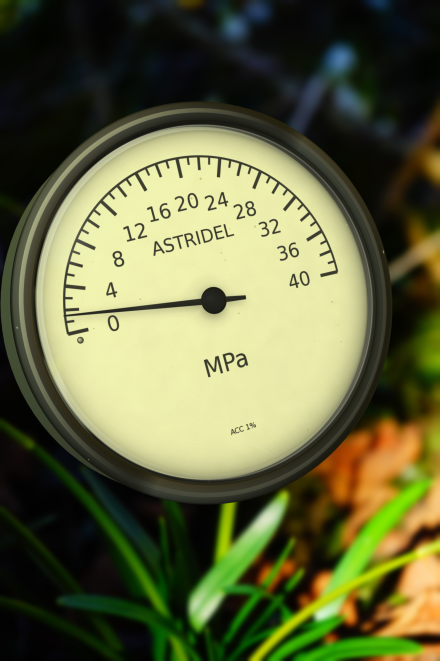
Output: 1.5MPa
